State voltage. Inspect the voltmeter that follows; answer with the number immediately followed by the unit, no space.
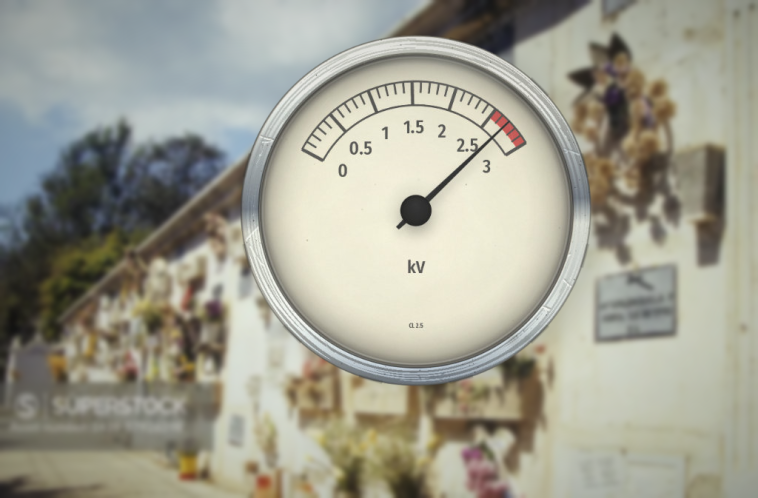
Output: 2.7kV
